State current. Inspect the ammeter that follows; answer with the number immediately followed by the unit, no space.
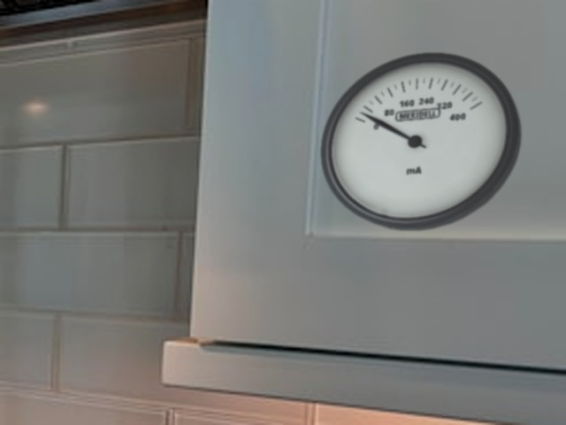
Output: 20mA
